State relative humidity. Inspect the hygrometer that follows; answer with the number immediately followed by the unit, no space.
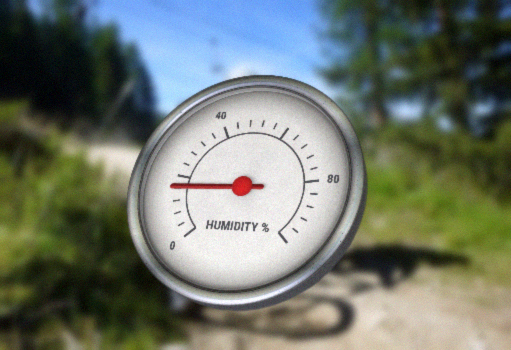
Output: 16%
